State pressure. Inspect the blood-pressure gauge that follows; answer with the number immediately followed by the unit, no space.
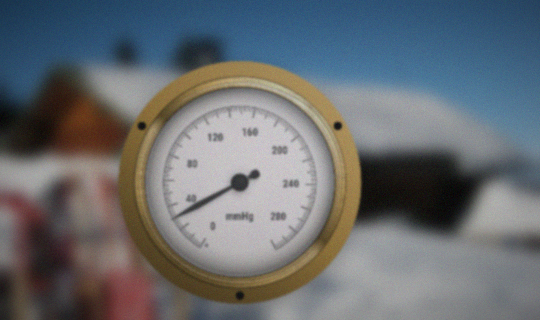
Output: 30mmHg
